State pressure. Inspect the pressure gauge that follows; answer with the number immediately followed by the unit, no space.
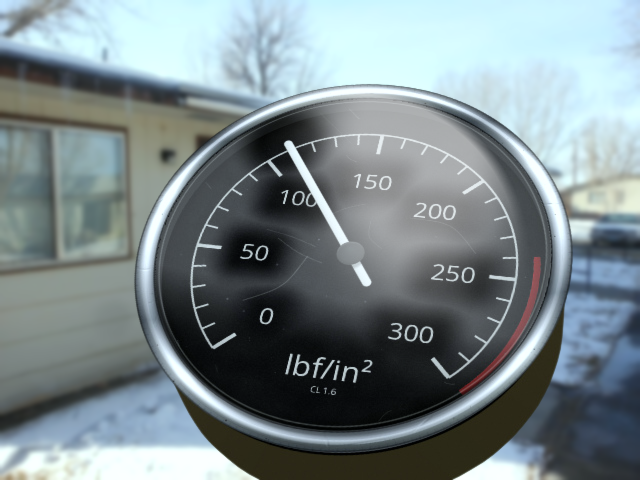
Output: 110psi
